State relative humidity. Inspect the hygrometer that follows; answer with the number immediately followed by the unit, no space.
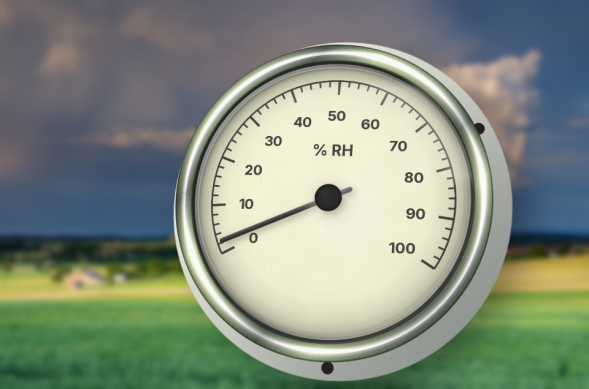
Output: 2%
